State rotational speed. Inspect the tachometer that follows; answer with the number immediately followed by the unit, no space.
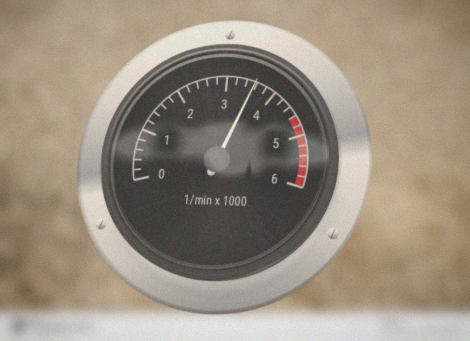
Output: 3600rpm
